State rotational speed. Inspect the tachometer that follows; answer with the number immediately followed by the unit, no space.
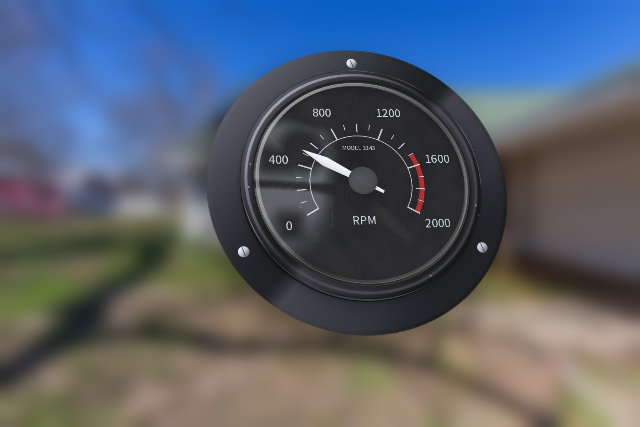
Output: 500rpm
